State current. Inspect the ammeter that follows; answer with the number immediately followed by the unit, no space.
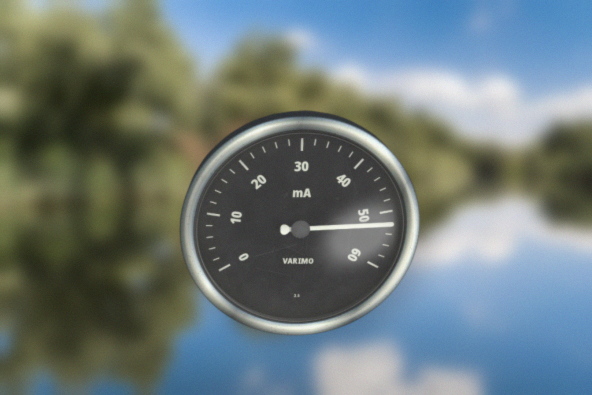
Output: 52mA
